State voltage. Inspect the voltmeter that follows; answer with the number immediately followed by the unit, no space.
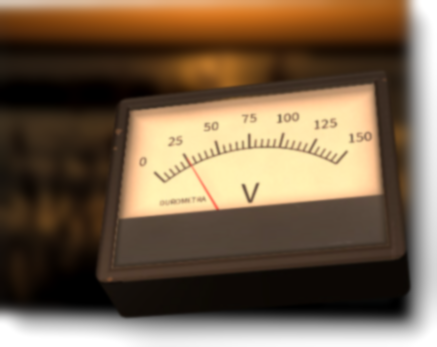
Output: 25V
